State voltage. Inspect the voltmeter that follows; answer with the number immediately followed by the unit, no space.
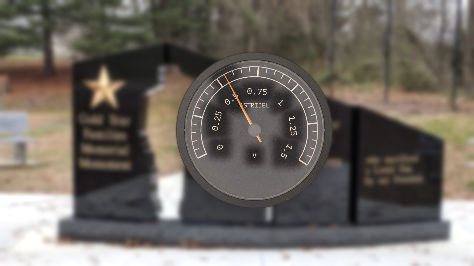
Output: 0.55V
